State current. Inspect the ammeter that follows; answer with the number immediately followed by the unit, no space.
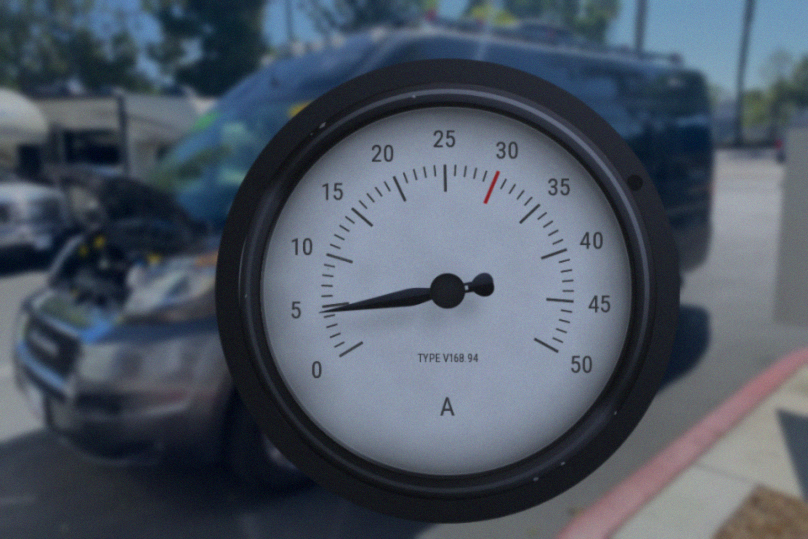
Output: 4.5A
